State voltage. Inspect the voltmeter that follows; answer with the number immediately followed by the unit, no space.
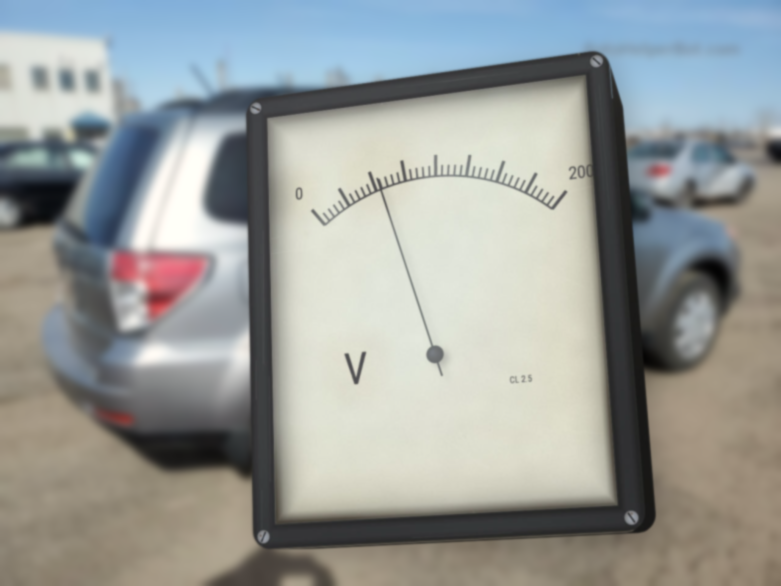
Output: 55V
